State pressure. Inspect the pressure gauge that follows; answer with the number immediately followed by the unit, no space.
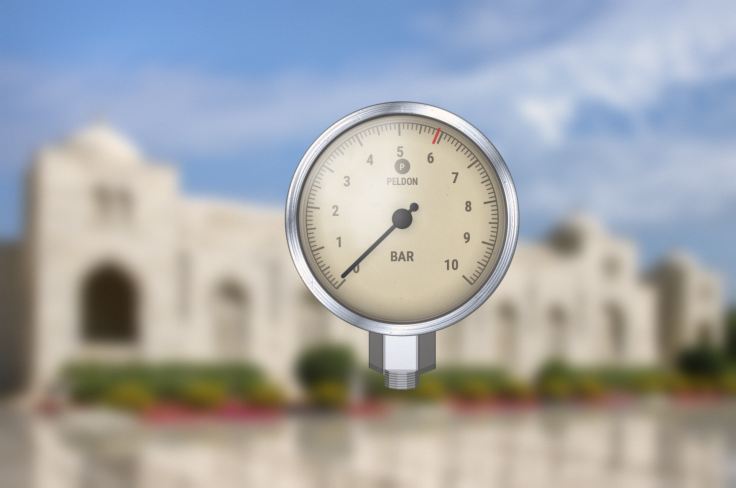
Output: 0.1bar
